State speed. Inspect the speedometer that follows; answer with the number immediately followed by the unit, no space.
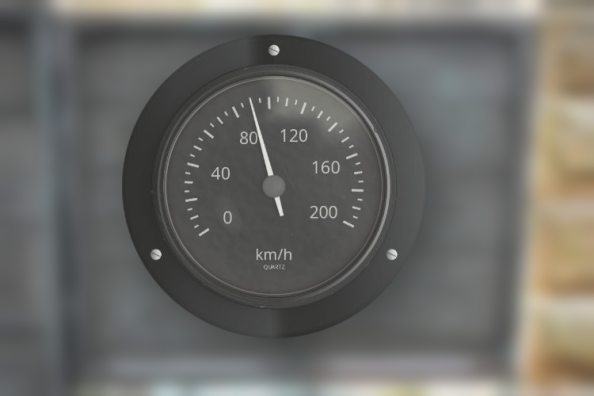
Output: 90km/h
